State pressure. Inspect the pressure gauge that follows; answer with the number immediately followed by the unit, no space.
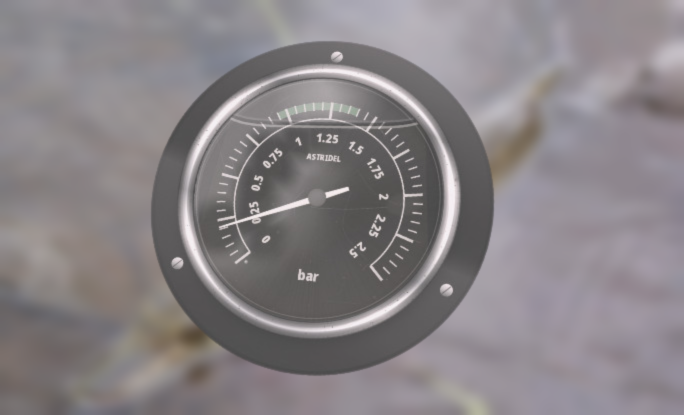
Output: 0.2bar
